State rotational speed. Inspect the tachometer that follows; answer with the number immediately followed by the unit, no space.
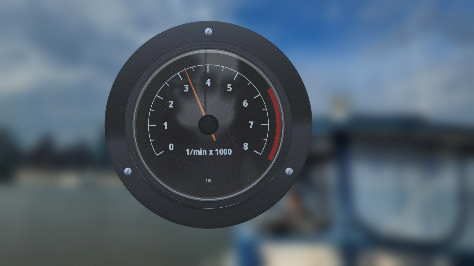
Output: 3250rpm
